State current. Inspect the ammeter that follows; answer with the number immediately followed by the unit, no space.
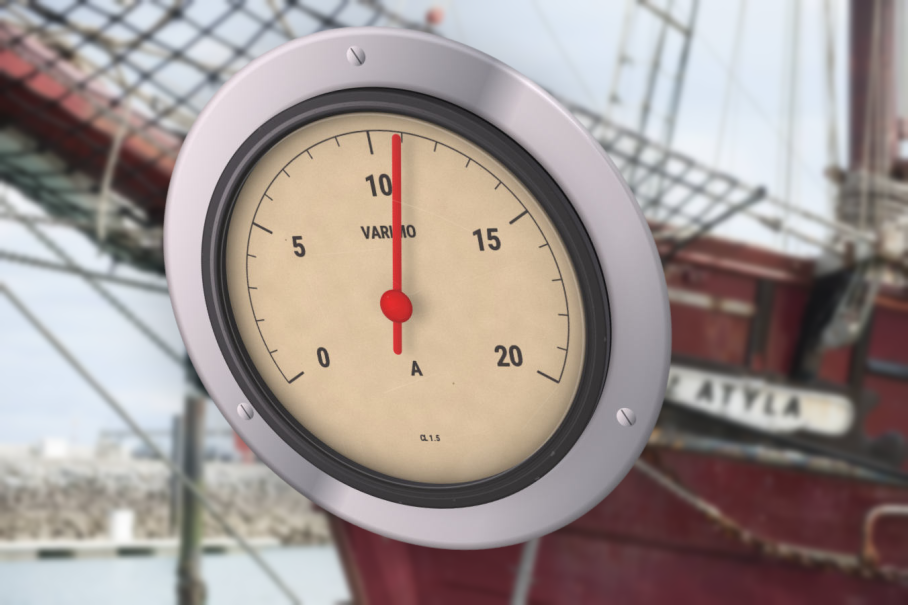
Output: 11A
